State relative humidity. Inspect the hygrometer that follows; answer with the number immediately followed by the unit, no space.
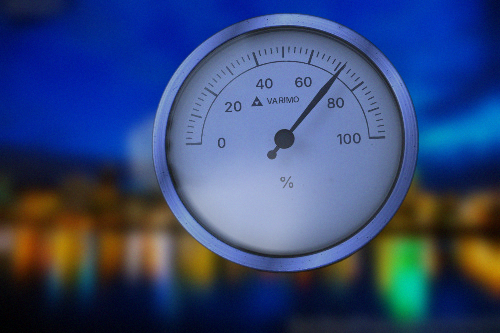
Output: 72%
